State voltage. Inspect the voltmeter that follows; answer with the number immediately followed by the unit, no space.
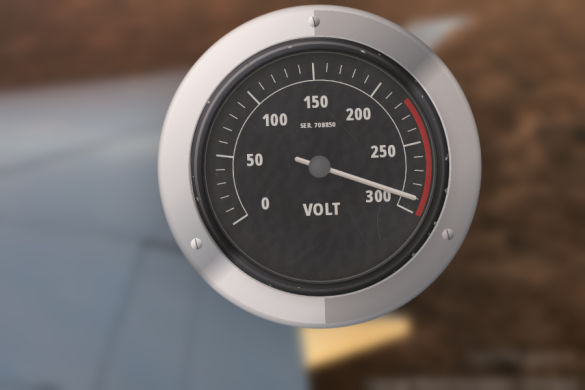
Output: 290V
